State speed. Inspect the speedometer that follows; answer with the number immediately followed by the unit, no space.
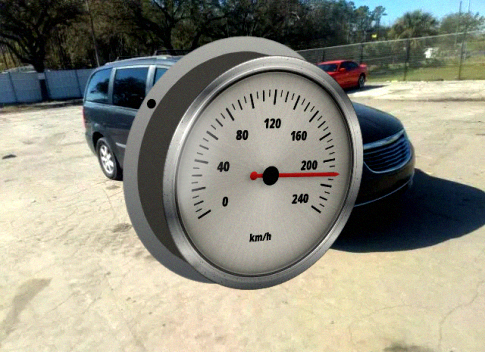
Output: 210km/h
